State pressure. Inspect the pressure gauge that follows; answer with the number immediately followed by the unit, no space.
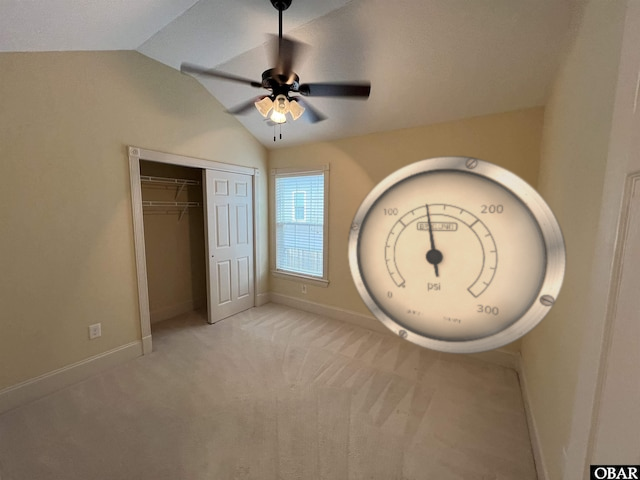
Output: 140psi
